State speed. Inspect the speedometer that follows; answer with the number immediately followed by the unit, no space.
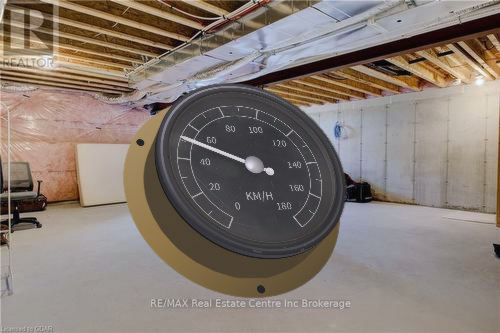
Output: 50km/h
